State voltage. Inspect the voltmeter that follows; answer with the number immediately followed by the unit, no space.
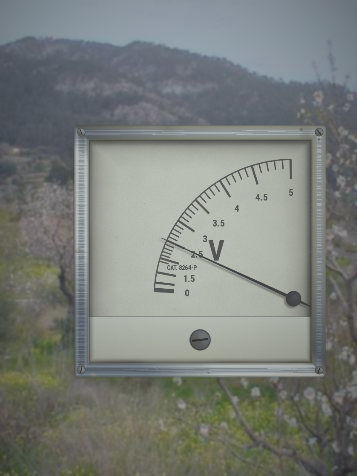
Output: 2.5V
